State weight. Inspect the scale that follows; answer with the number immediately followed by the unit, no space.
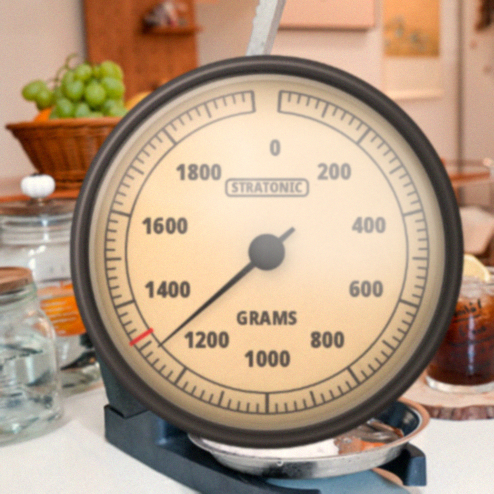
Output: 1280g
